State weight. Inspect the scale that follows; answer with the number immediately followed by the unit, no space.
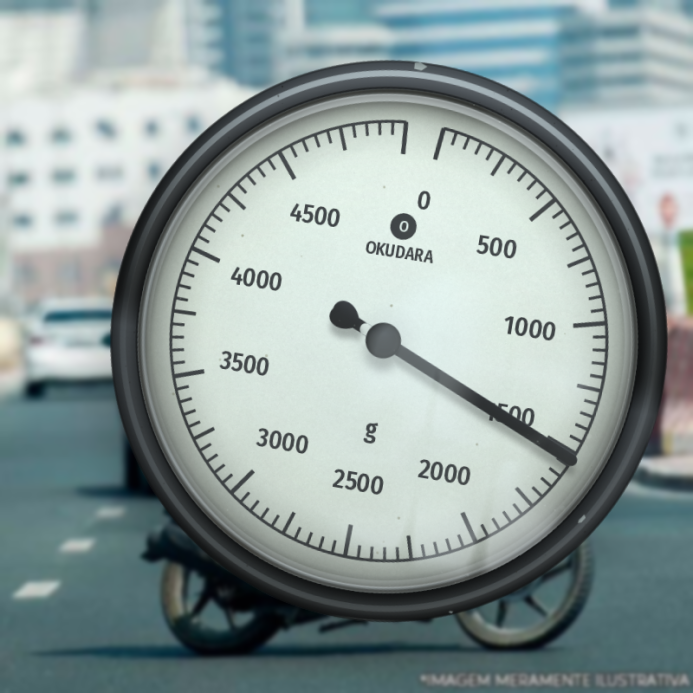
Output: 1525g
